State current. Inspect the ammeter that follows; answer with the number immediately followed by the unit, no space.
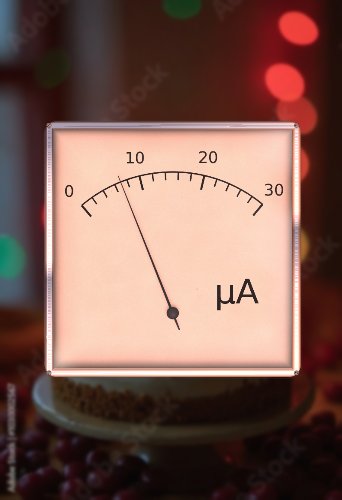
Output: 7µA
